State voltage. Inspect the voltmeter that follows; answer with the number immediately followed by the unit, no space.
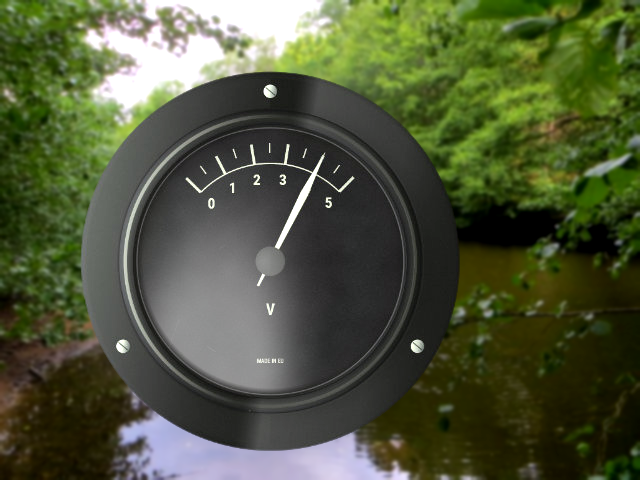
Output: 4V
